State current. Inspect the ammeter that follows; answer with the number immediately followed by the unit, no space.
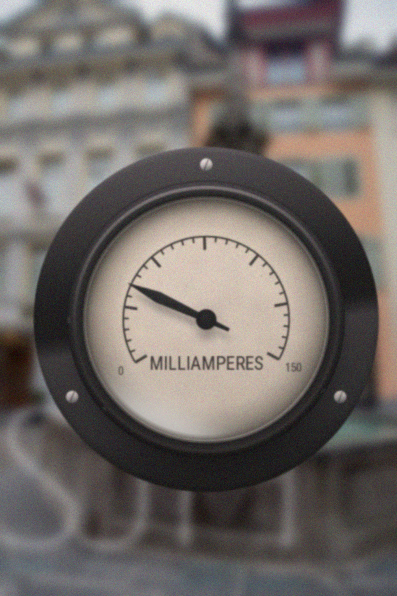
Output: 35mA
